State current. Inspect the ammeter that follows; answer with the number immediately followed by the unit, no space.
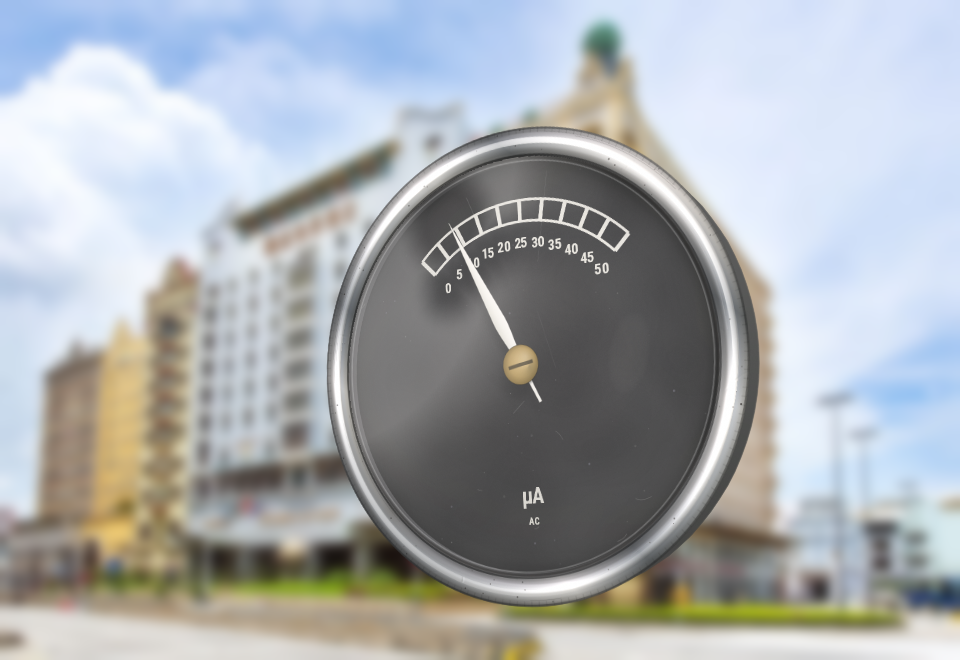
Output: 10µA
